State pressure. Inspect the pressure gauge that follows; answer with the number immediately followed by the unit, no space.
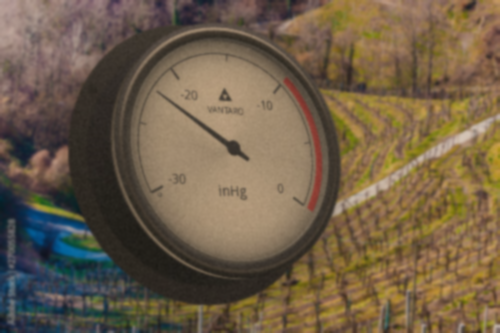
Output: -22.5inHg
